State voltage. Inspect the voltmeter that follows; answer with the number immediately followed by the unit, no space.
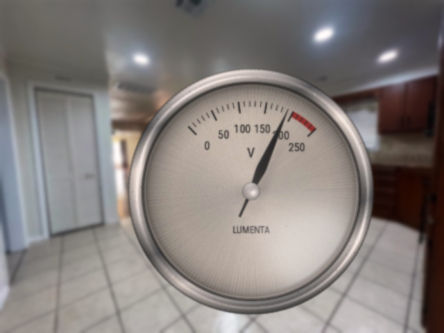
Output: 190V
